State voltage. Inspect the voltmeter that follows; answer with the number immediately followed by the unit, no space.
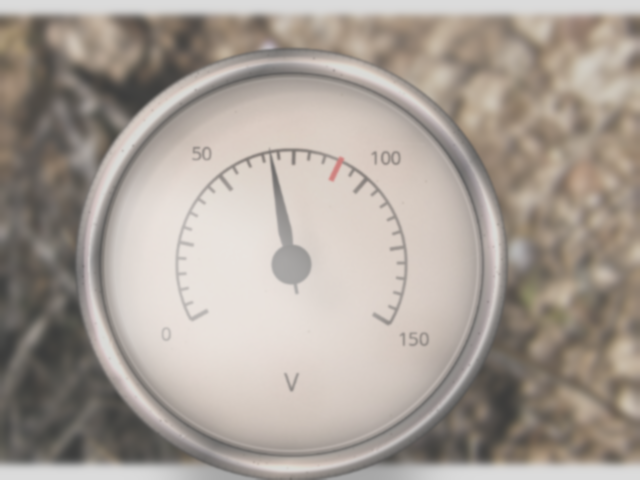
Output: 67.5V
